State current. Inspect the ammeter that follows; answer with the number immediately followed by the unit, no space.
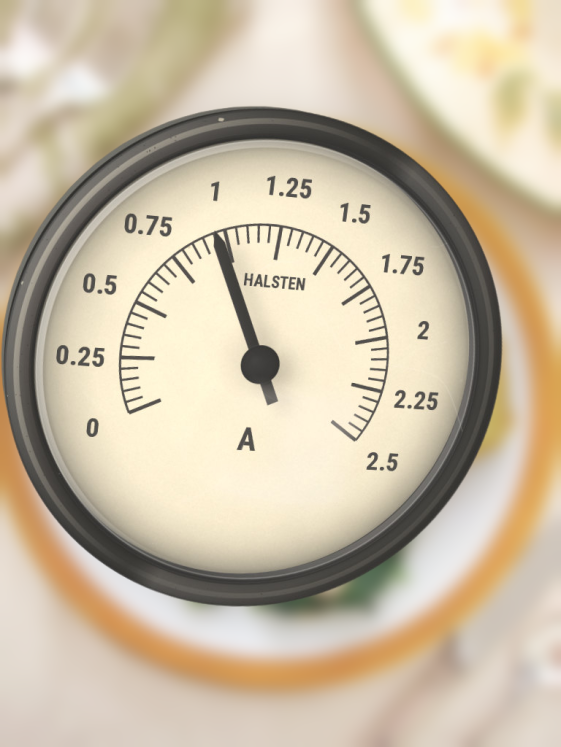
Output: 0.95A
